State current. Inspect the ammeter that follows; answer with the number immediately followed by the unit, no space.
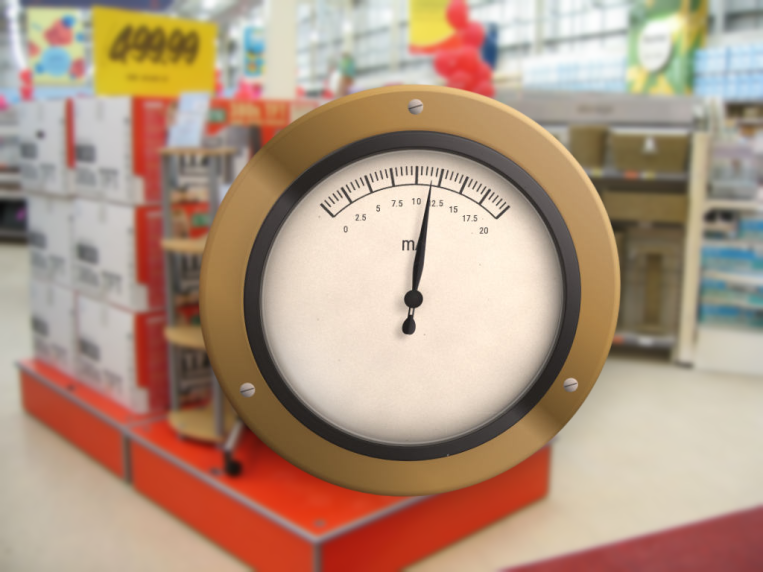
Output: 11.5mA
